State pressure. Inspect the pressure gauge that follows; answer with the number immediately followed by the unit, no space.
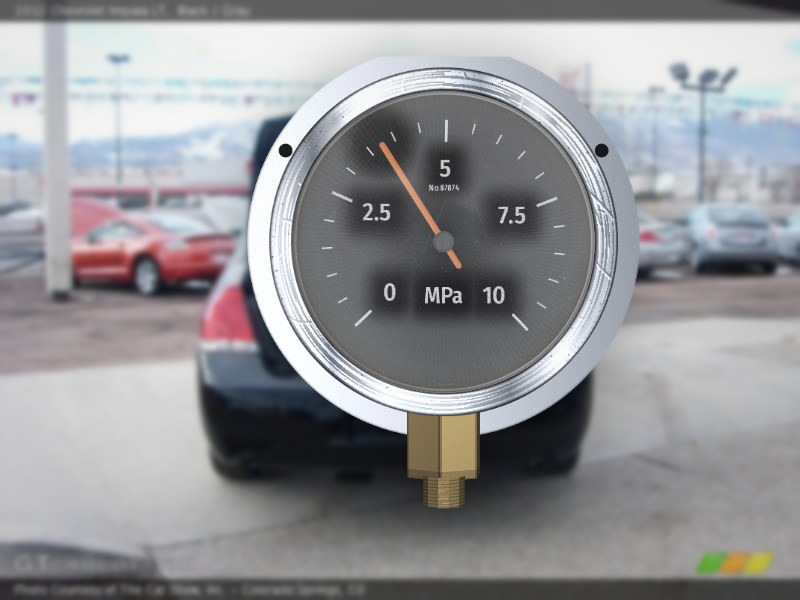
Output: 3.75MPa
